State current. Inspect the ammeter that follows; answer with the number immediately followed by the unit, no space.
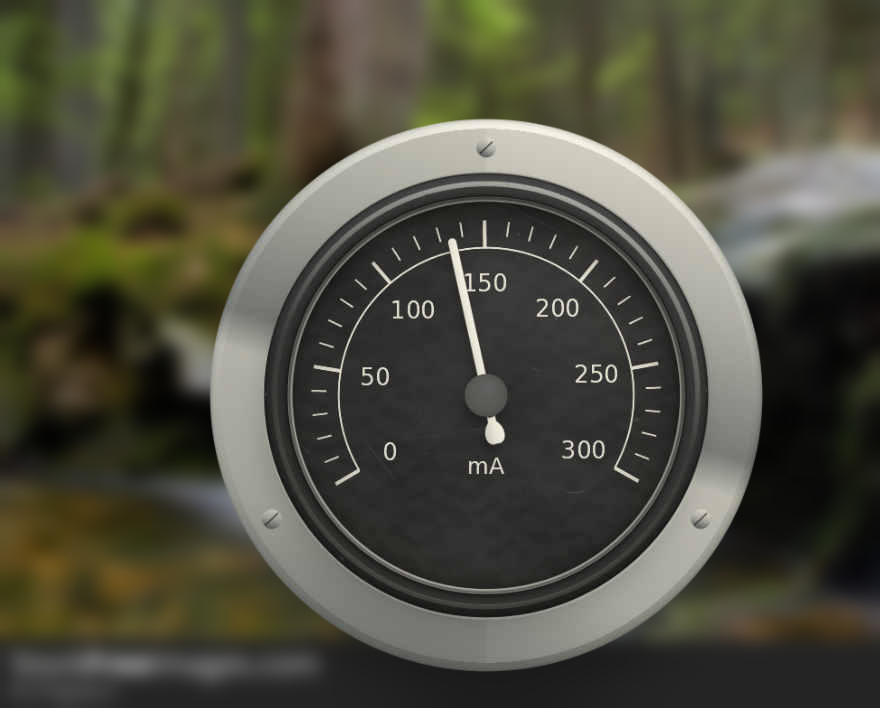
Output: 135mA
